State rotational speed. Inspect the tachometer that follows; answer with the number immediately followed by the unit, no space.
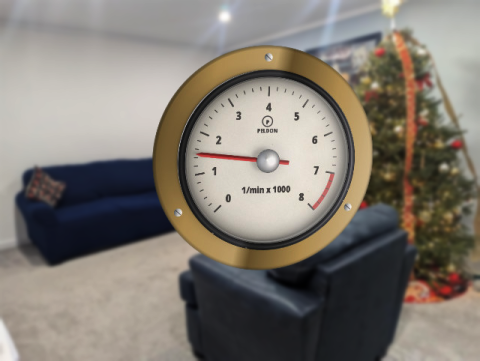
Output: 1500rpm
